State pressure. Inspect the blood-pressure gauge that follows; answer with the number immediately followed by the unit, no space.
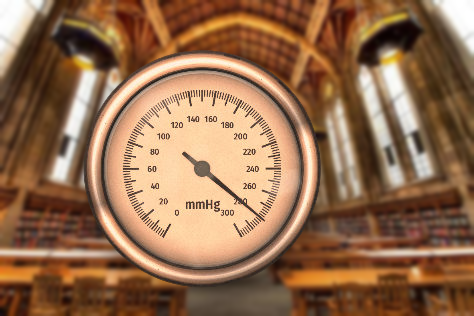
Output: 280mmHg
